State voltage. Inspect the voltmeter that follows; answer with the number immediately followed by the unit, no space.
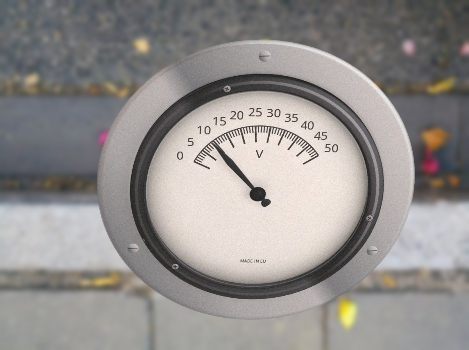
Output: 10V
